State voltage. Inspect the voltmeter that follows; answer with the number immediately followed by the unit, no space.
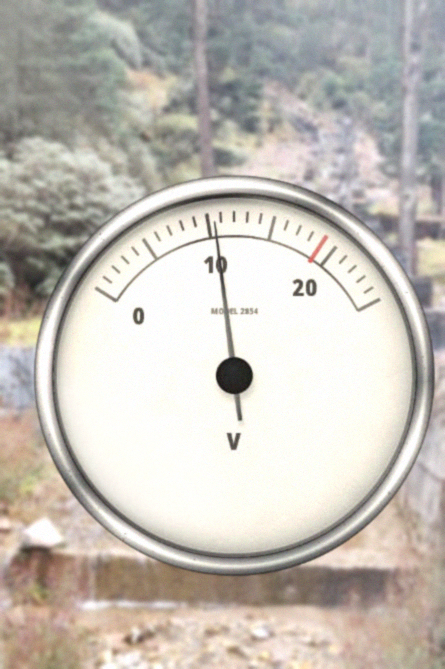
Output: 10.5V
